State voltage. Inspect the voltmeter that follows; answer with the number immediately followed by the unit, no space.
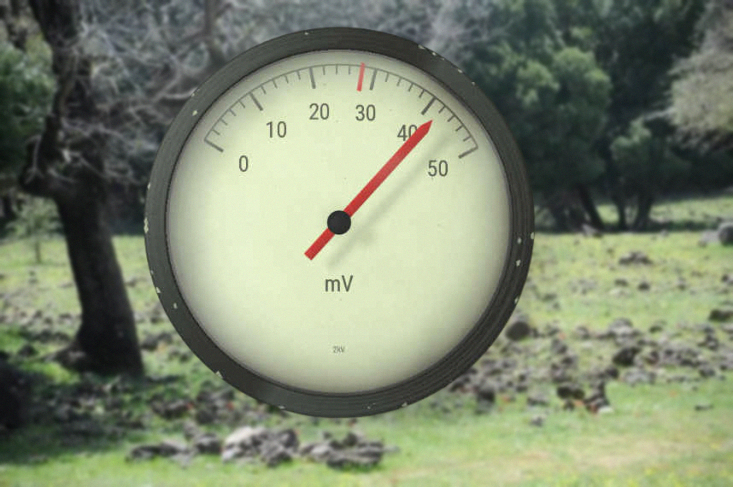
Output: 42mV
